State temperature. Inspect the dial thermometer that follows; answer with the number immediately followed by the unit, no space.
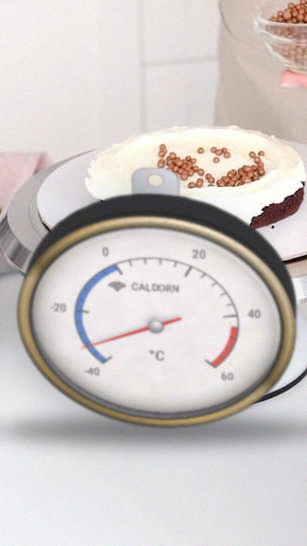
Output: -32°C
